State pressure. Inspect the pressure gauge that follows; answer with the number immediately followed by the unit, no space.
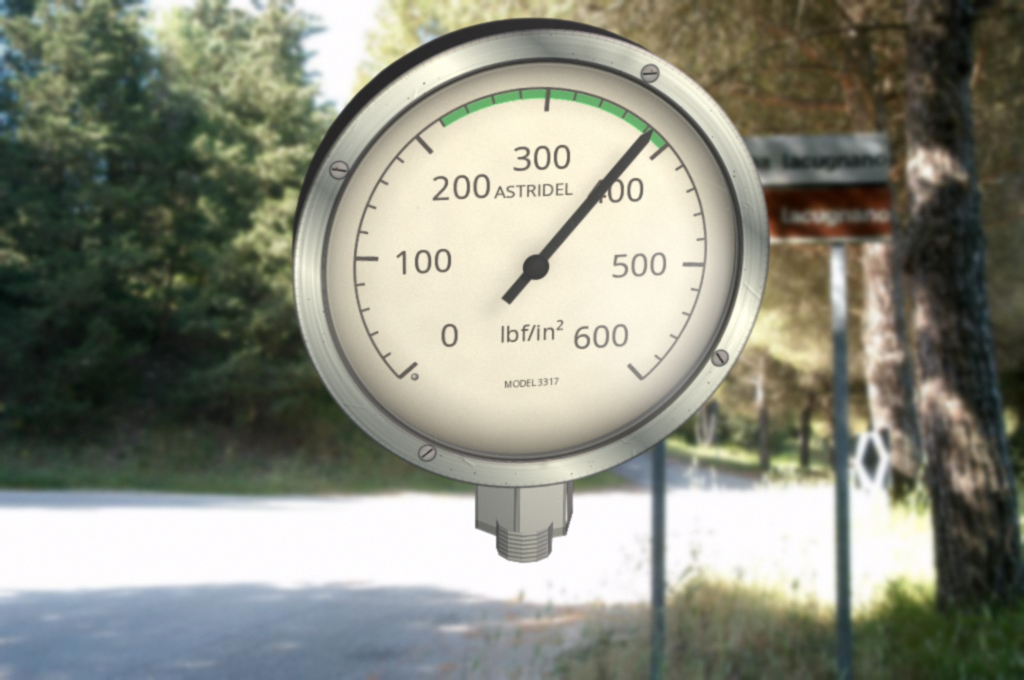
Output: 380psi
